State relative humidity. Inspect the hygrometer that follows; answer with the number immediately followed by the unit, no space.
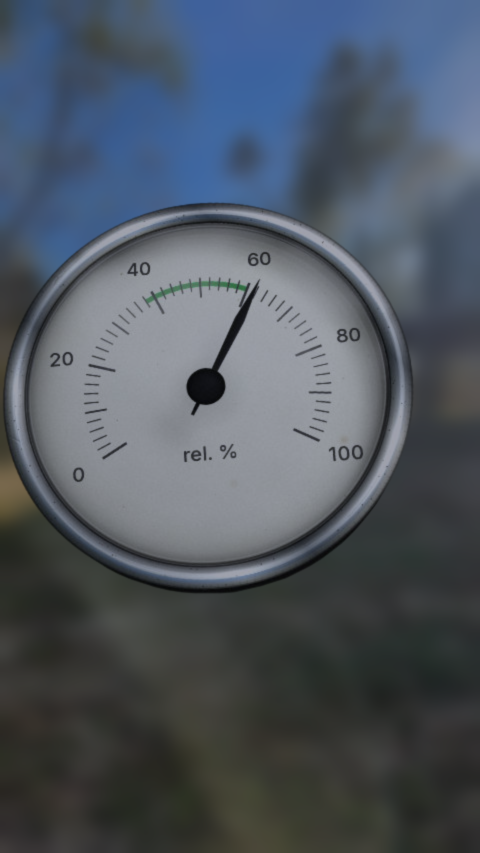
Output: 62%
